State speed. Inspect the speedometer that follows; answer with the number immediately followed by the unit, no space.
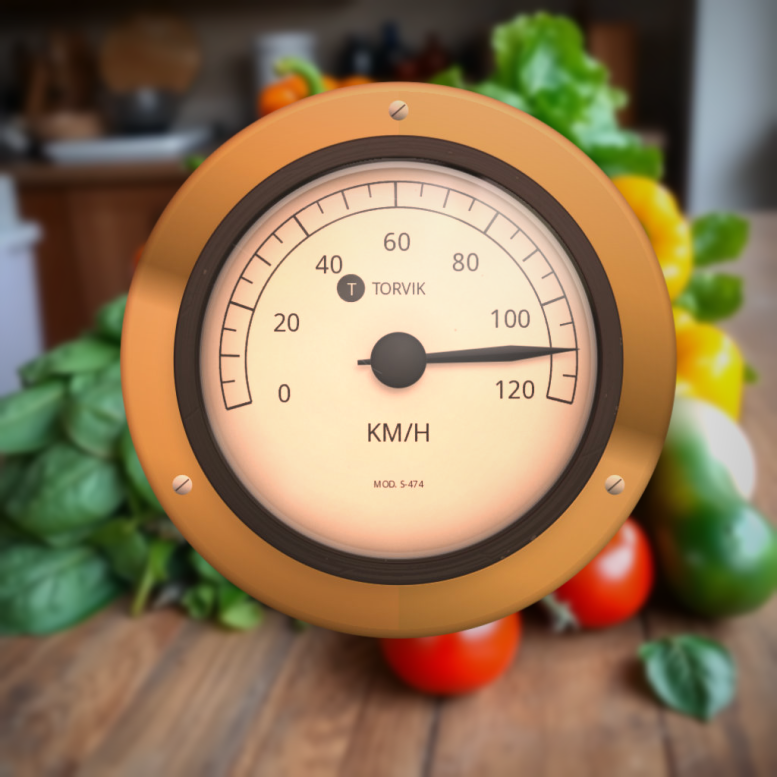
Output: 110km/h
